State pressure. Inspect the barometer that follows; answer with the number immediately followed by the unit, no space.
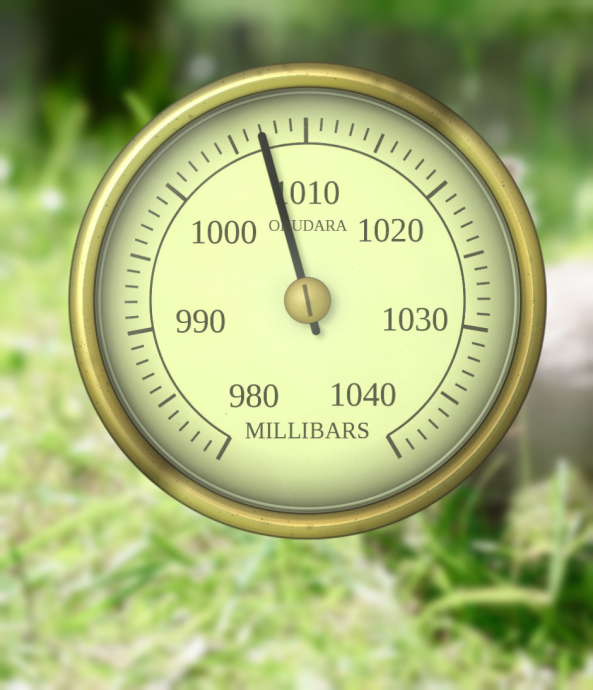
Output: 1007mbar
